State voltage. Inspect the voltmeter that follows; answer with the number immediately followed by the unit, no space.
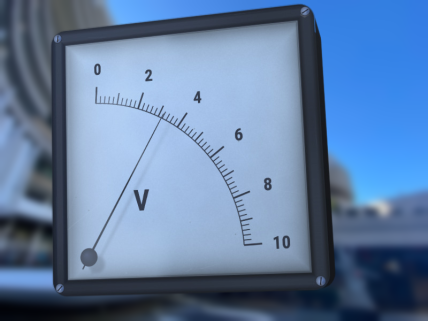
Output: 3.2V
